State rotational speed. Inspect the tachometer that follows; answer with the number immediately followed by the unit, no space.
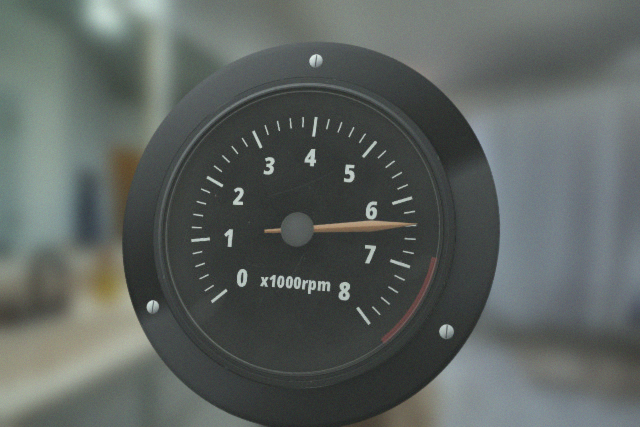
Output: 6400rpm
